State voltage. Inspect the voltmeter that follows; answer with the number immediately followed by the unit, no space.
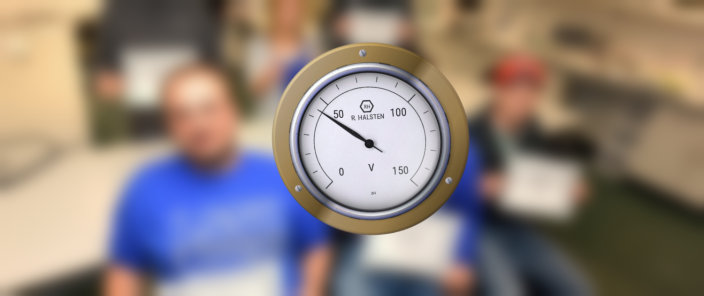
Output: 45V
